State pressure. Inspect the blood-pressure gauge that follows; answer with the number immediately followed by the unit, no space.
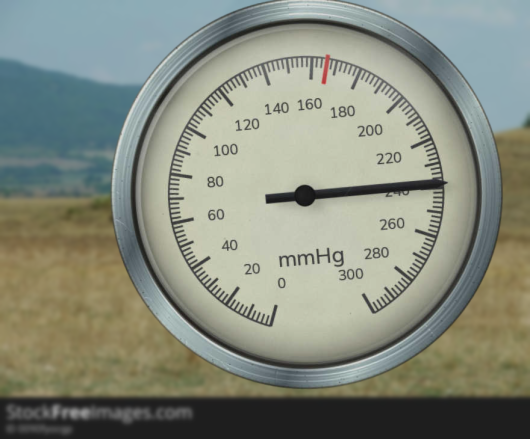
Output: 238mmHg
